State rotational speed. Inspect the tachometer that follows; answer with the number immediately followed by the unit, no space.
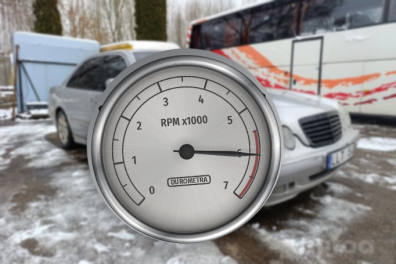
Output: 6000rpm
